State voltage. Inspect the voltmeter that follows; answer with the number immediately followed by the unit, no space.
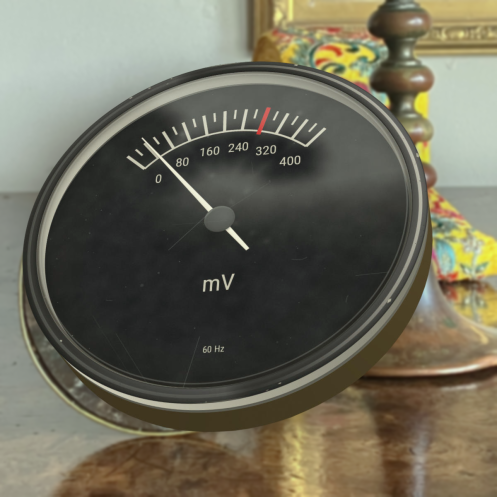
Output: 40mV
